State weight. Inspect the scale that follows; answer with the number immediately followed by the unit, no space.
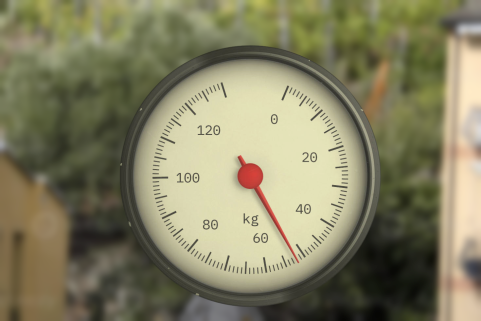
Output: 52kg
